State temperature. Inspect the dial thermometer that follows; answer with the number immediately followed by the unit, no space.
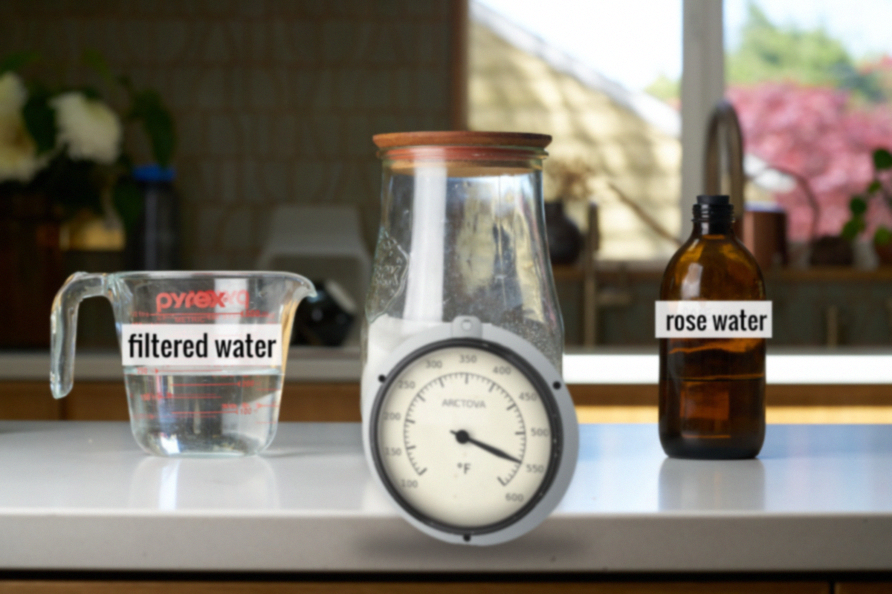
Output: 550°F
